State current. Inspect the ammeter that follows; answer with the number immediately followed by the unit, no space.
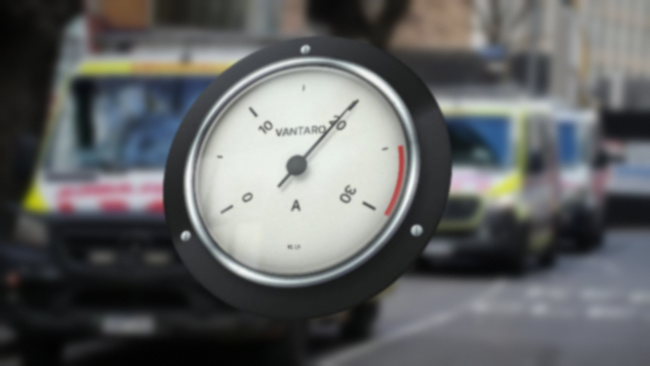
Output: 20A
